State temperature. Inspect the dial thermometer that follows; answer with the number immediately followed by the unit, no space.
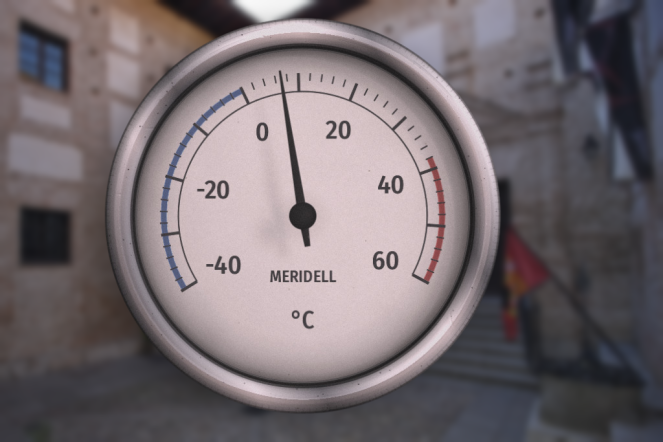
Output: 7°C
